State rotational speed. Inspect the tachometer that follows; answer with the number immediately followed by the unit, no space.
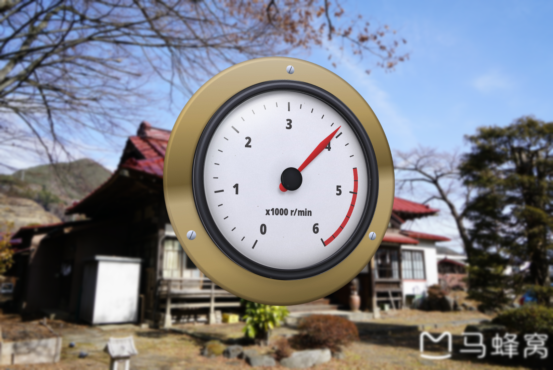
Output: 3900rpm
